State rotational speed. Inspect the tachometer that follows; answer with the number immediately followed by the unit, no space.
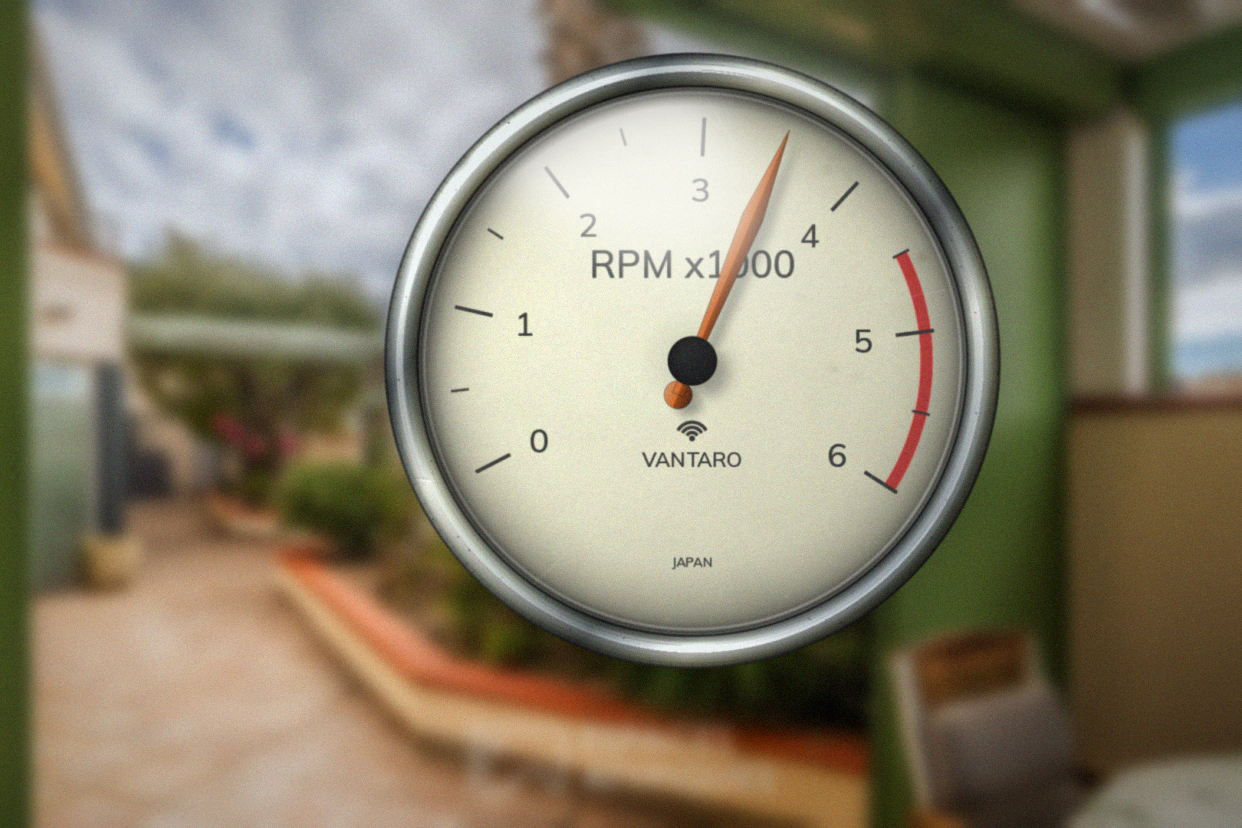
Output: 3500rpm
